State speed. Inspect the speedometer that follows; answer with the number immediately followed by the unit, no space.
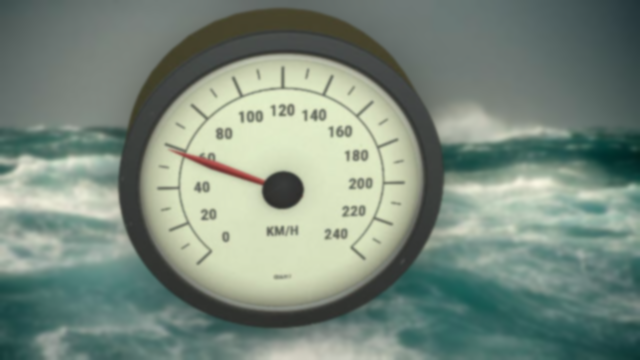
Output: 60km/h
